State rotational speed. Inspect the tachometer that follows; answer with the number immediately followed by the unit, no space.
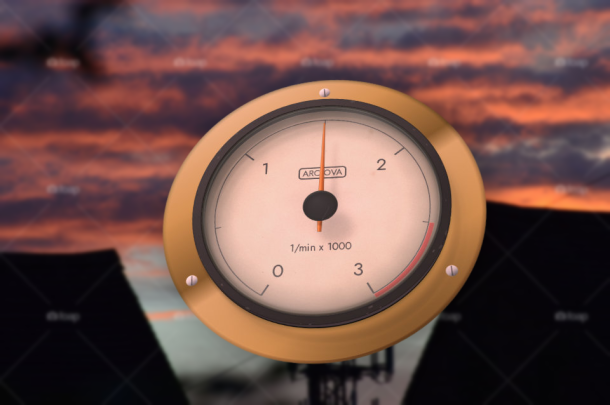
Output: 1500rpm
